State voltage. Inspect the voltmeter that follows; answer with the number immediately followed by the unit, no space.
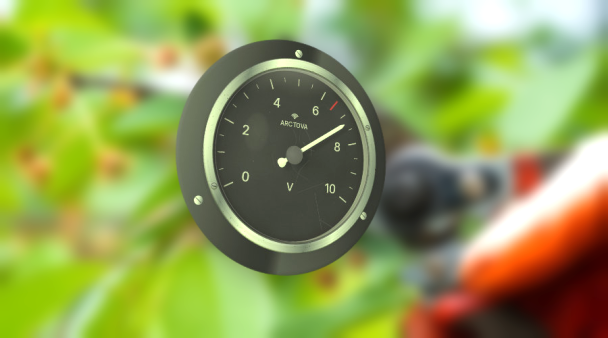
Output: 7.25V
